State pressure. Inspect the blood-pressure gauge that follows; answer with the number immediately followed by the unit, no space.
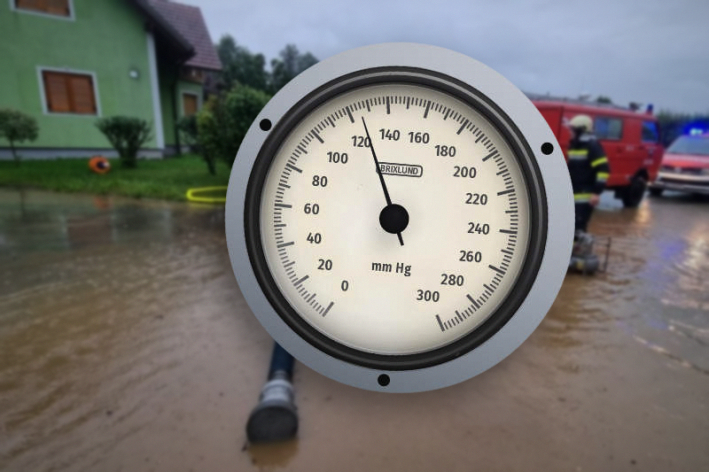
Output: 126mmHg
